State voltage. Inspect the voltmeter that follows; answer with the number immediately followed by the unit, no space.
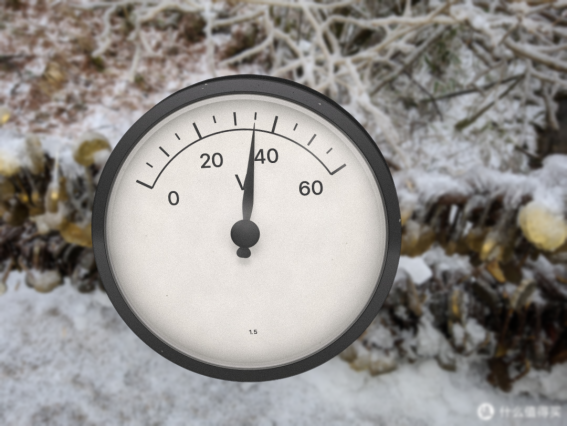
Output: 35V
